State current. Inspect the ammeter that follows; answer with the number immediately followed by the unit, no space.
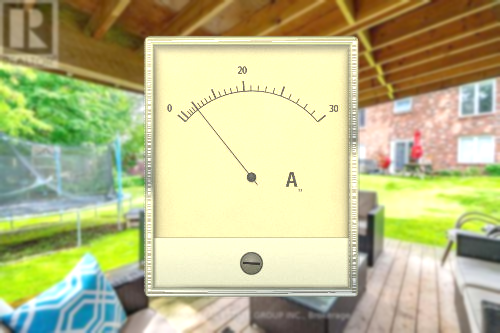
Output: 10A
